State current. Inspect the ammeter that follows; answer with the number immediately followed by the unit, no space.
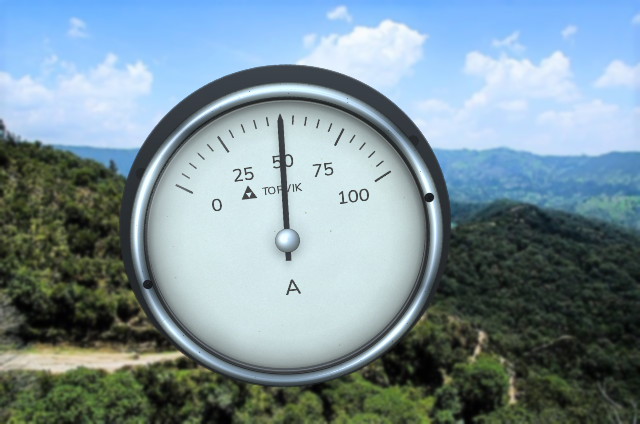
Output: 50A
